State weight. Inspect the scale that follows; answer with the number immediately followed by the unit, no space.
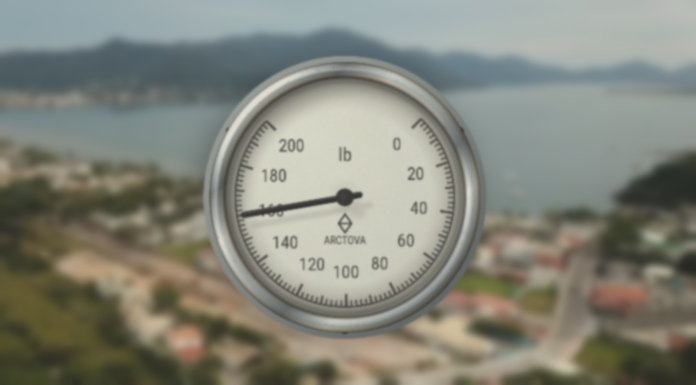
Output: 160lb
